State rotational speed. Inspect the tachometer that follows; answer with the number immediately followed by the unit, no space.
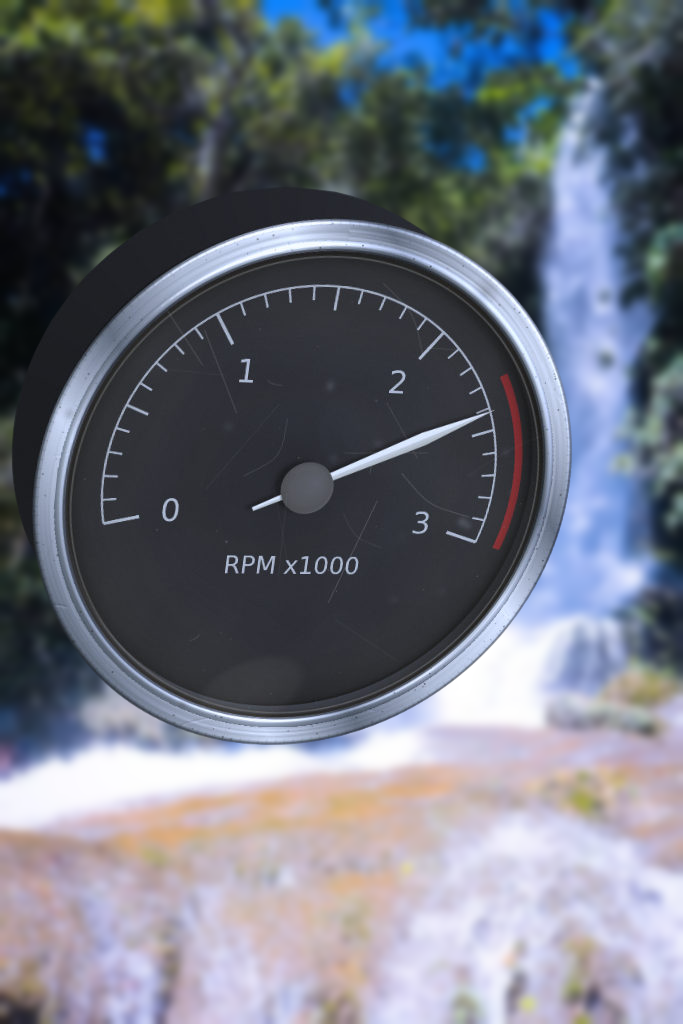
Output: 2400rpm
